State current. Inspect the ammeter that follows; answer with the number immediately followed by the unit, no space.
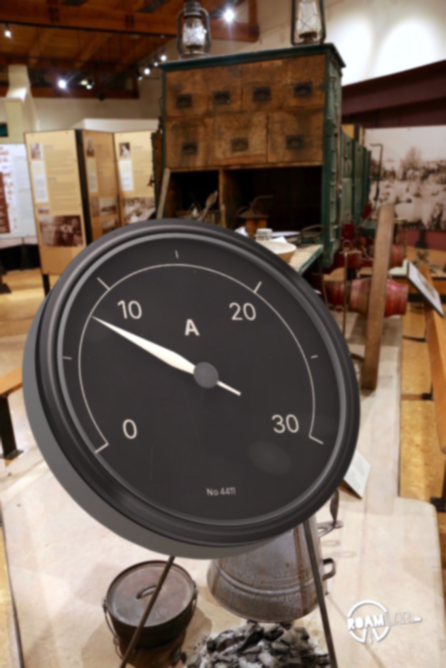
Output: 7.5A
